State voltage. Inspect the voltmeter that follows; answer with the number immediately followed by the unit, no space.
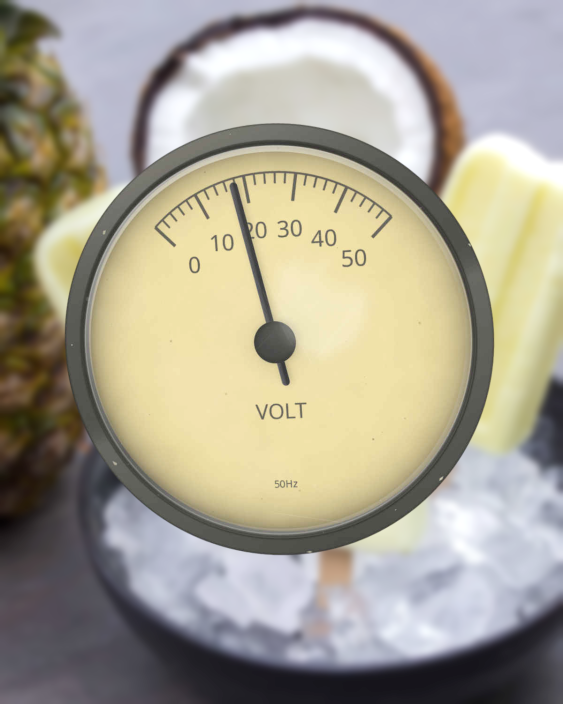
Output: 18V
